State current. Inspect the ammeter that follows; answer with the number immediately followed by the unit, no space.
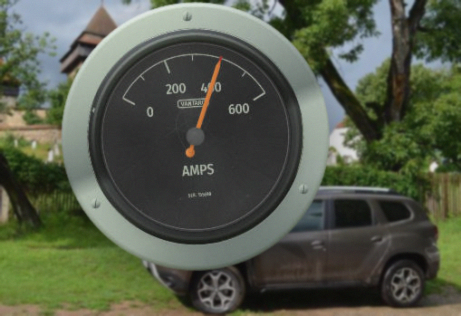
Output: 400A
